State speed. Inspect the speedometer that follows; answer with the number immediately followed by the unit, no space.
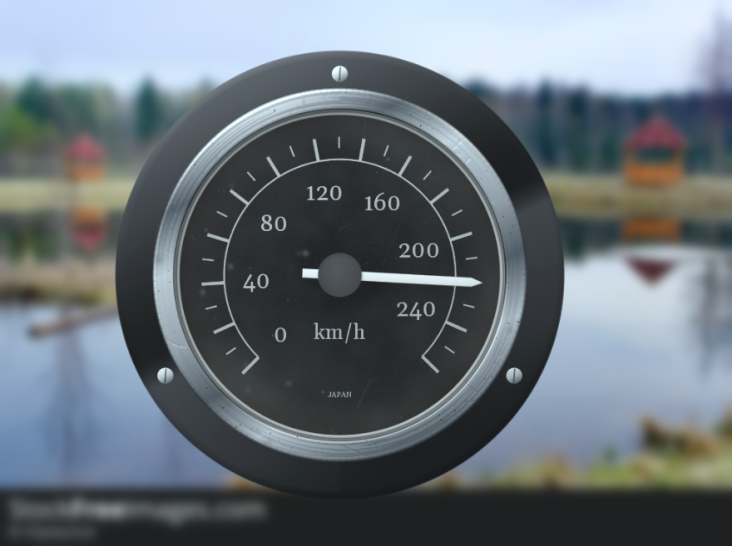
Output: 220km/h
